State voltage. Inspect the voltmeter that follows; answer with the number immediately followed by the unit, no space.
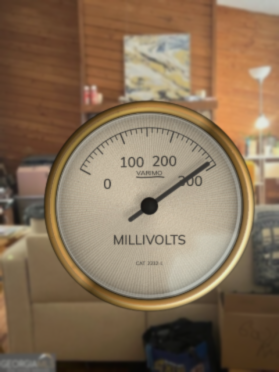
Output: 290mV
